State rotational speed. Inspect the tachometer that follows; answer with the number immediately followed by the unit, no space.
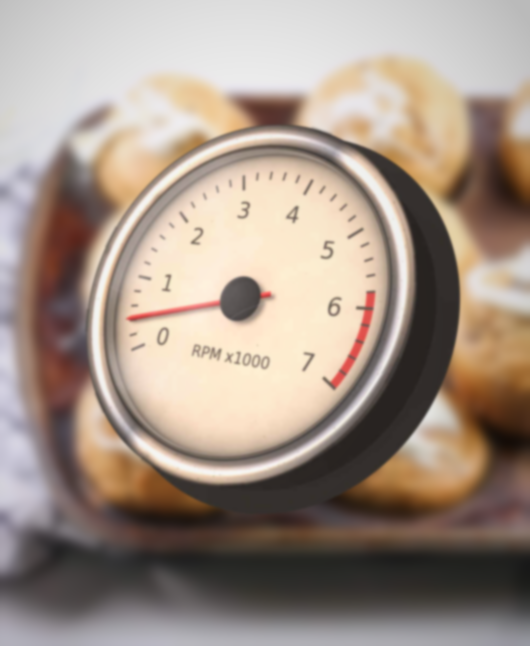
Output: 400rpm
